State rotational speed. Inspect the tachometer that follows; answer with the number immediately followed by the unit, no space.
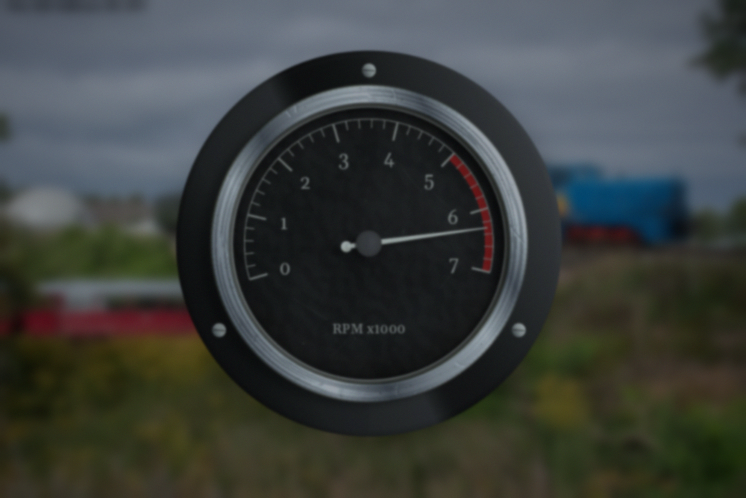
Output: 6300rpm
